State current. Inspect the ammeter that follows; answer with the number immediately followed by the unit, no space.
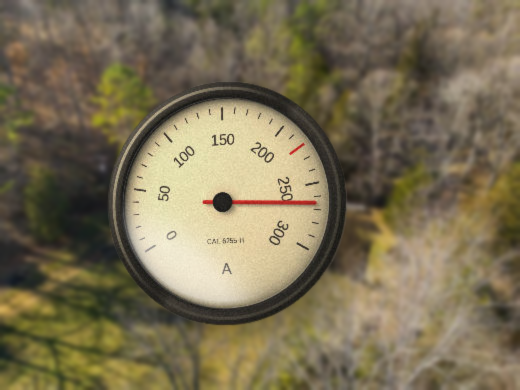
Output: 265A
